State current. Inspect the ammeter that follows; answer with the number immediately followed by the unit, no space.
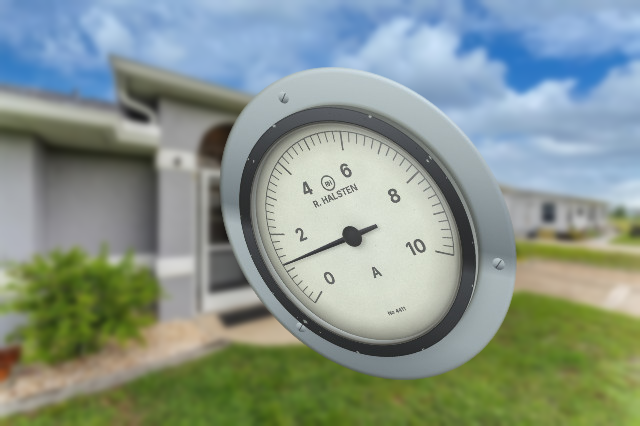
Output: 1.2A
